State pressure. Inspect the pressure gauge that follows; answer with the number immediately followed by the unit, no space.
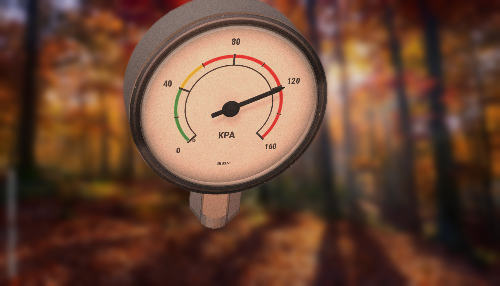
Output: 120kPa
